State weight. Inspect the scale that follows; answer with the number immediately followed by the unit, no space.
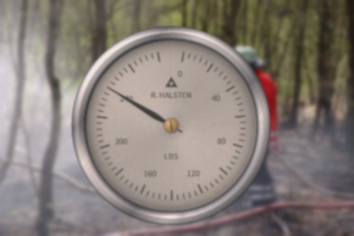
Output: 240lb
